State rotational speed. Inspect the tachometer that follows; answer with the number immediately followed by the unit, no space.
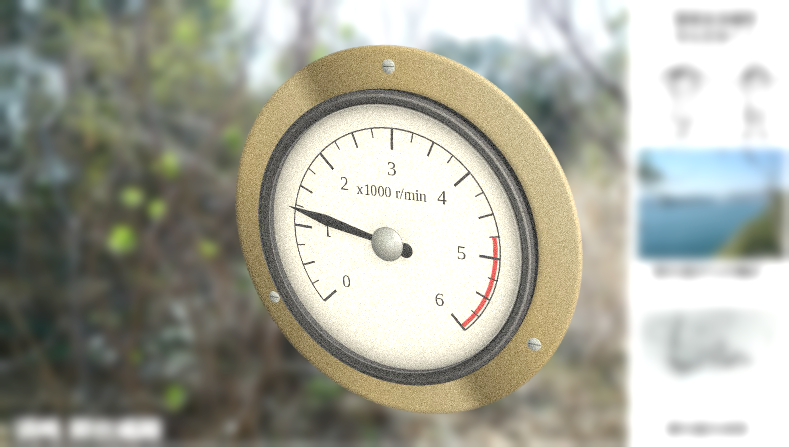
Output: 1250rpm
